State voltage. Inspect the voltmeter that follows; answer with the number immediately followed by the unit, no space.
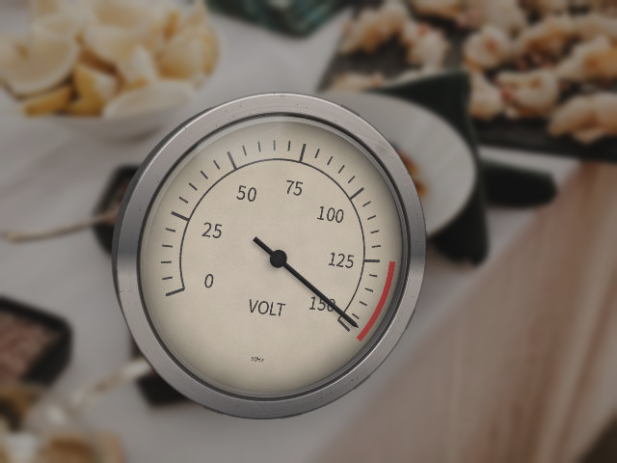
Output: 147.5V
